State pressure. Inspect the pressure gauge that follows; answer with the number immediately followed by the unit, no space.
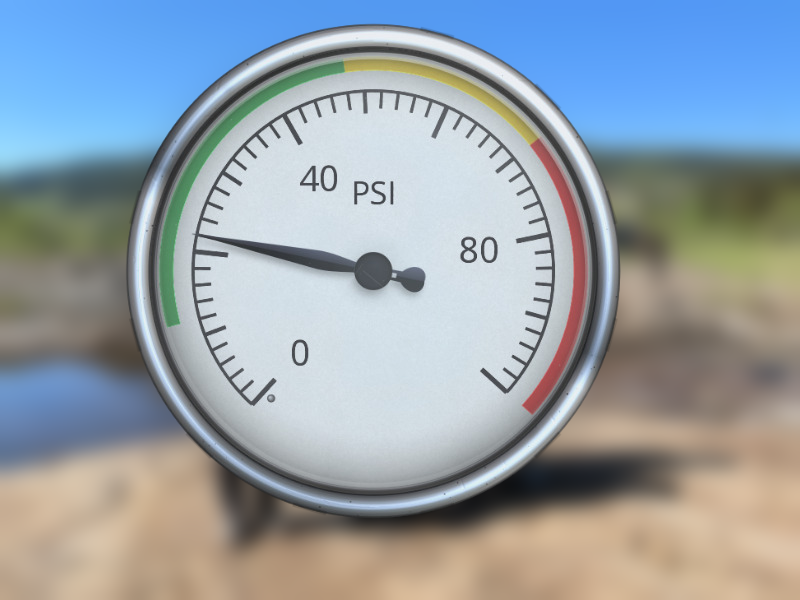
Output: 22psi
